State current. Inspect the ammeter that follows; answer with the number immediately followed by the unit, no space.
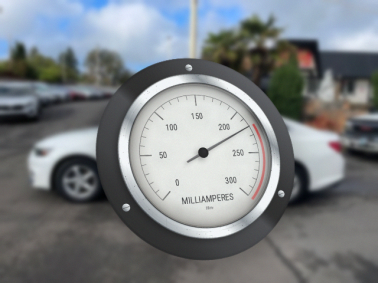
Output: 220mA
